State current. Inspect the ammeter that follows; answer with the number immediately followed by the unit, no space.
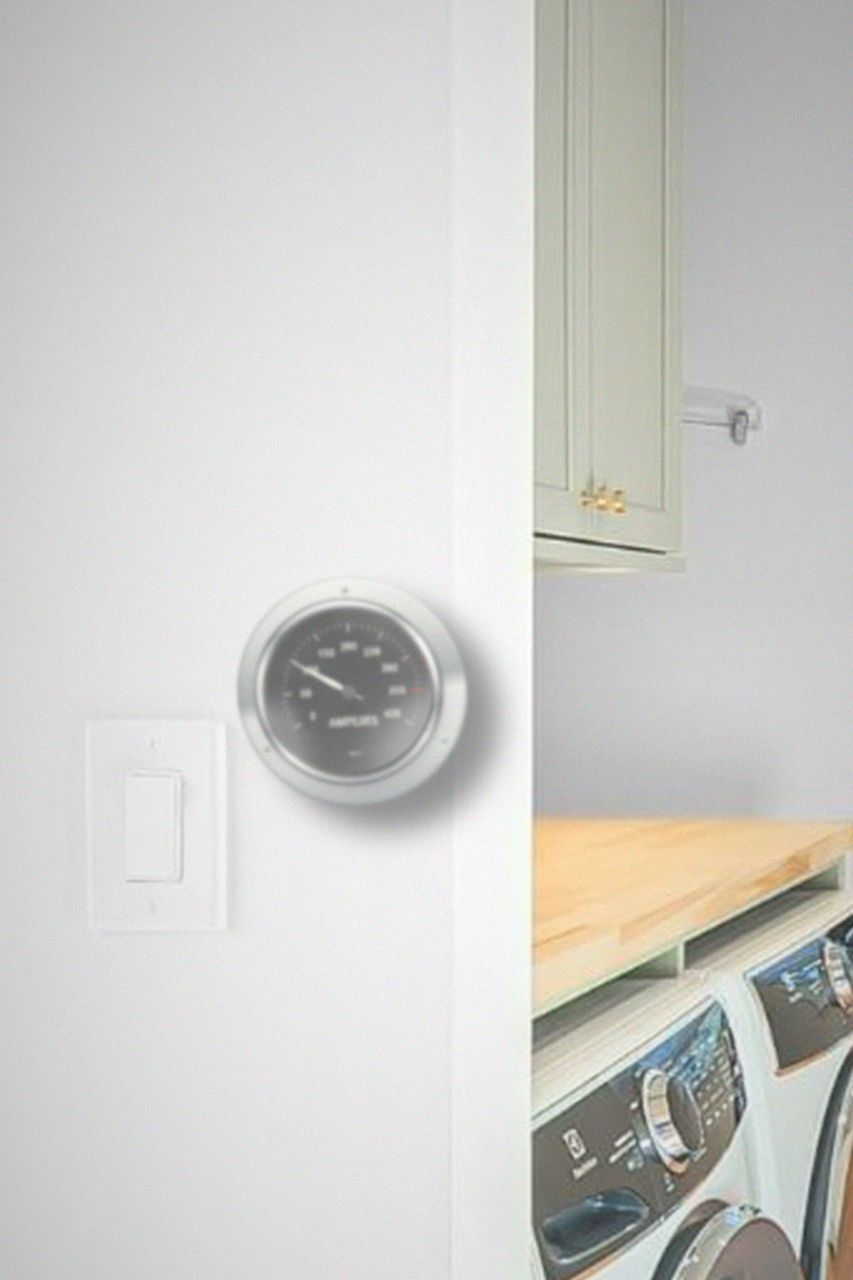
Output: 100A
